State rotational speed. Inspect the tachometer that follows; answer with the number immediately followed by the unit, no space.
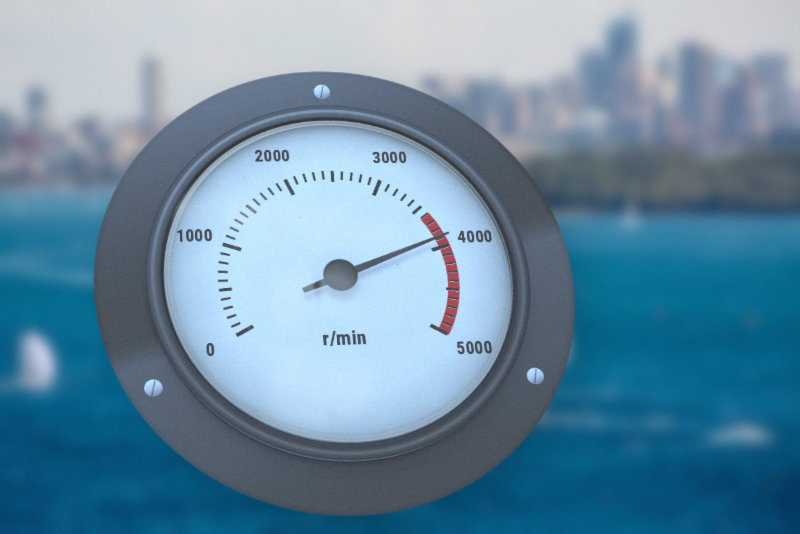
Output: 3900rpm
